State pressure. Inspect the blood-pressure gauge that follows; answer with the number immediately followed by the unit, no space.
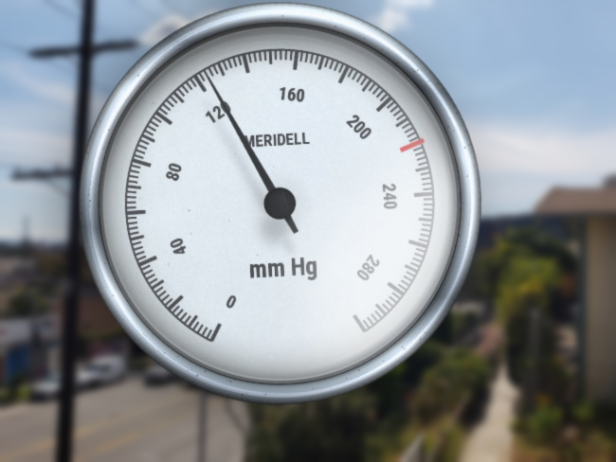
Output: 124mmHg
